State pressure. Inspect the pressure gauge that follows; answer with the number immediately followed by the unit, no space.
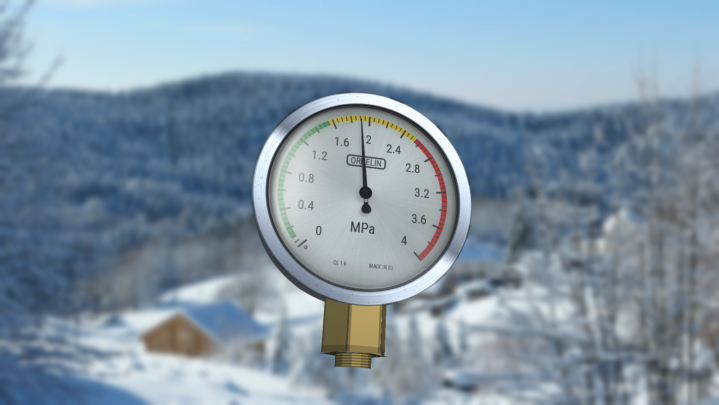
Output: 1.9MPa
